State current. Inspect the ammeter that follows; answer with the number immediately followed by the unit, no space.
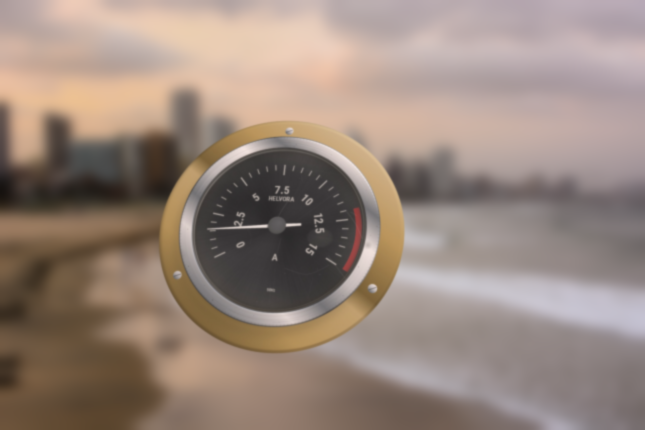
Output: 1.5A
